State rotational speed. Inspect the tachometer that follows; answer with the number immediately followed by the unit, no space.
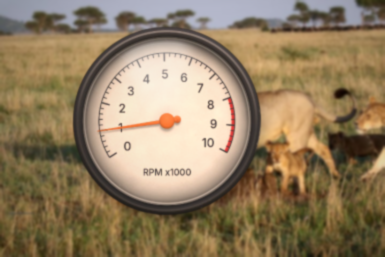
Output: 1000rpm
